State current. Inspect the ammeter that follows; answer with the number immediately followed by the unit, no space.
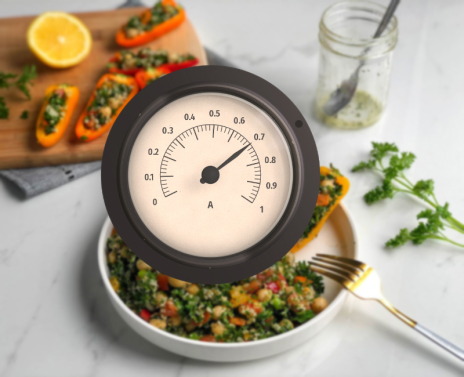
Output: 0.7A
